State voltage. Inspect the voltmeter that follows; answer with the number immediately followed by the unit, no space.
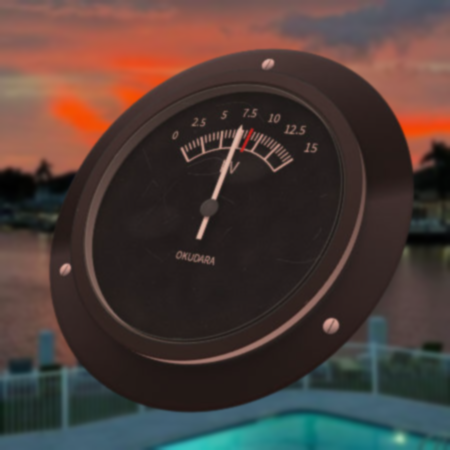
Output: 7.5kV
